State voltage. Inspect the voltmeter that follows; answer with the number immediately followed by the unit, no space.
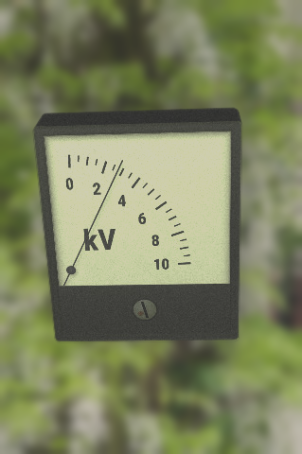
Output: 2.75kV
